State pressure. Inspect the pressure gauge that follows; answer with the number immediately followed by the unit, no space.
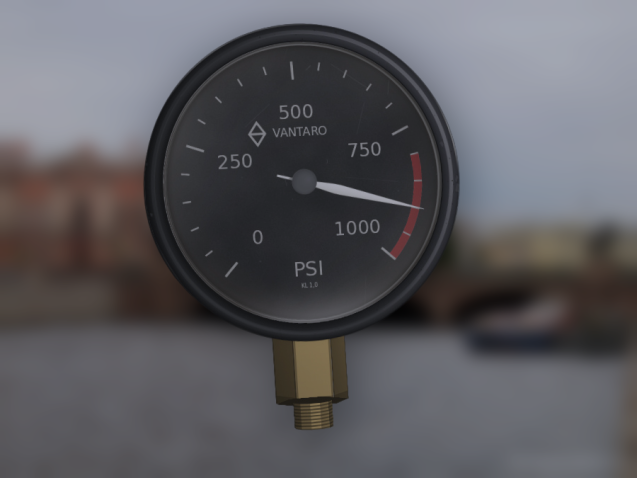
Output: 900psi
